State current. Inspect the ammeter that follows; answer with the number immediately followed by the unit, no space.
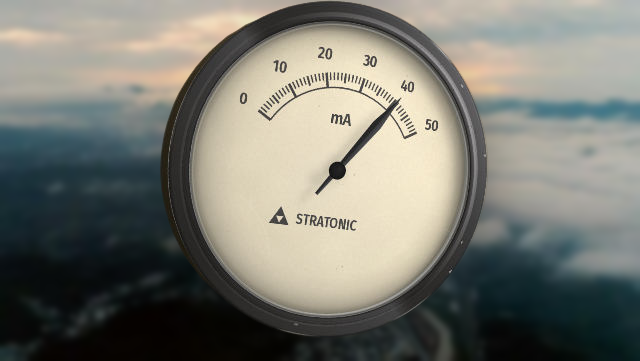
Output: 40mA
